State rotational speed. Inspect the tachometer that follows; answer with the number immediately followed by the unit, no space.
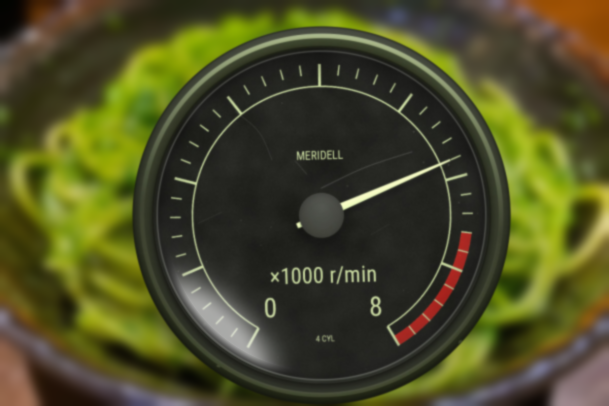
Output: 5800rpm
